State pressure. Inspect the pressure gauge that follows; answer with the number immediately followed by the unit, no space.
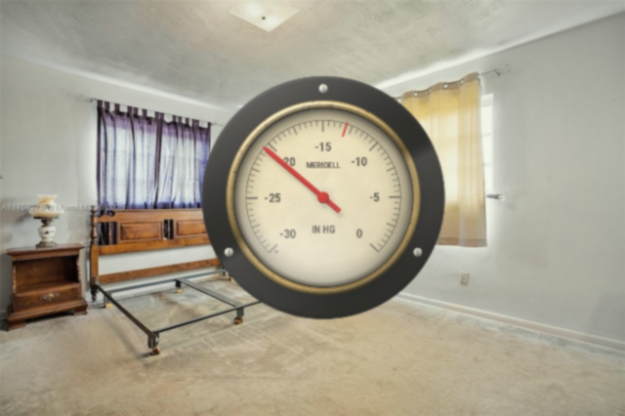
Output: -20.5inHg
